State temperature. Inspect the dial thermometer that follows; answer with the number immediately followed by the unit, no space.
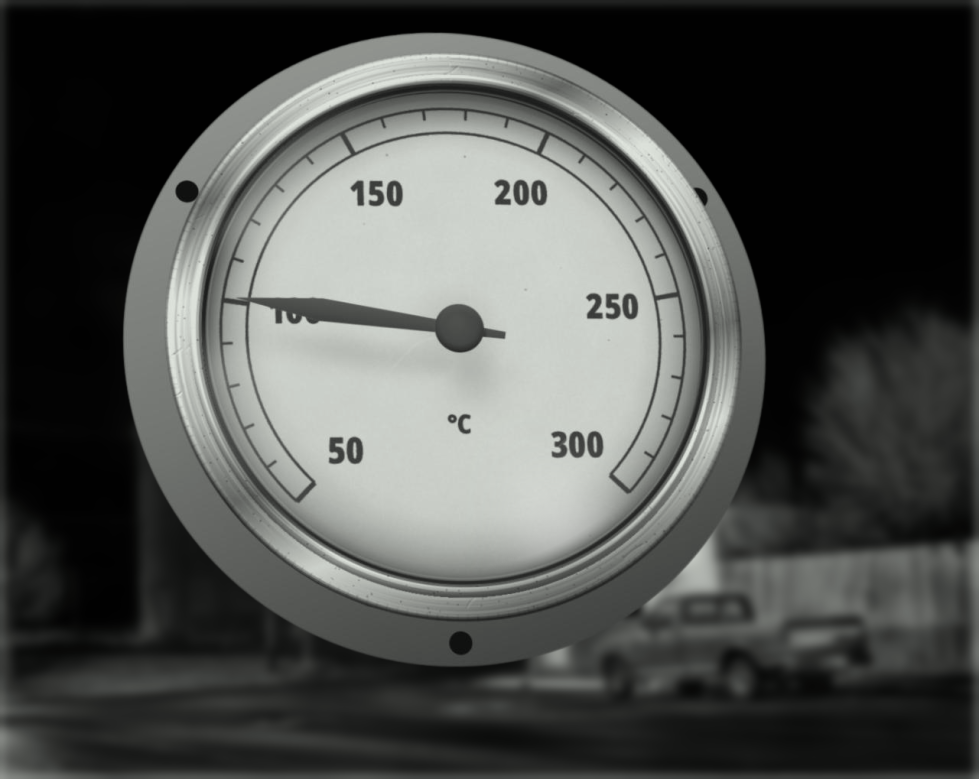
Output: 100°C
